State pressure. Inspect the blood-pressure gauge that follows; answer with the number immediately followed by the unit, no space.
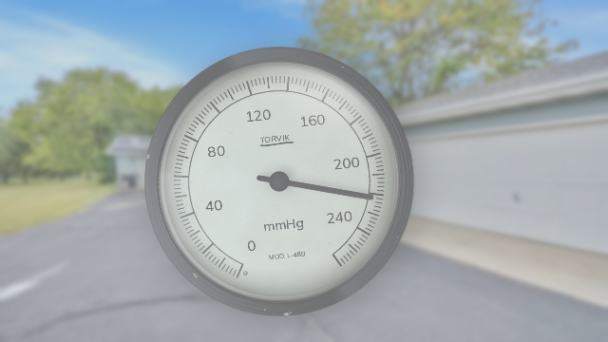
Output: 222mmHg
